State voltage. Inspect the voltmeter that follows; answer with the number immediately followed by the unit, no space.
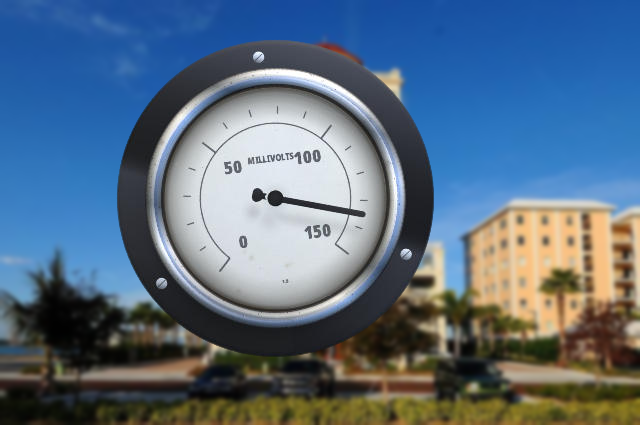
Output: 135mV
